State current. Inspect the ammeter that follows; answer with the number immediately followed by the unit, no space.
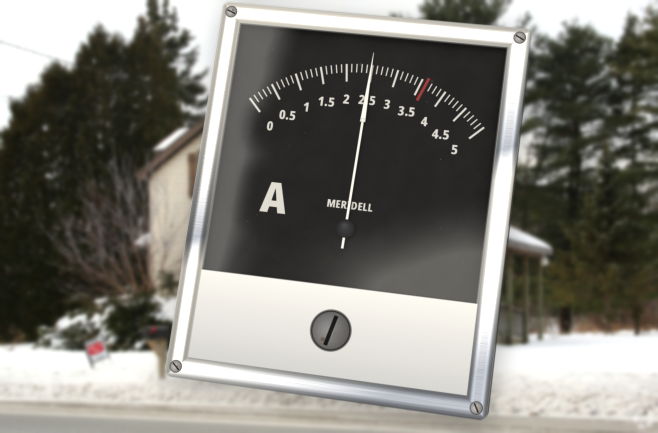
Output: 2.5A
